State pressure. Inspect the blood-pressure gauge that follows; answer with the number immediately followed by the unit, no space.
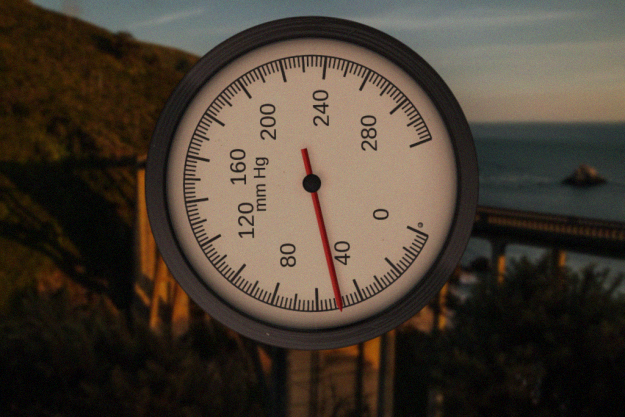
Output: 50mmHg
